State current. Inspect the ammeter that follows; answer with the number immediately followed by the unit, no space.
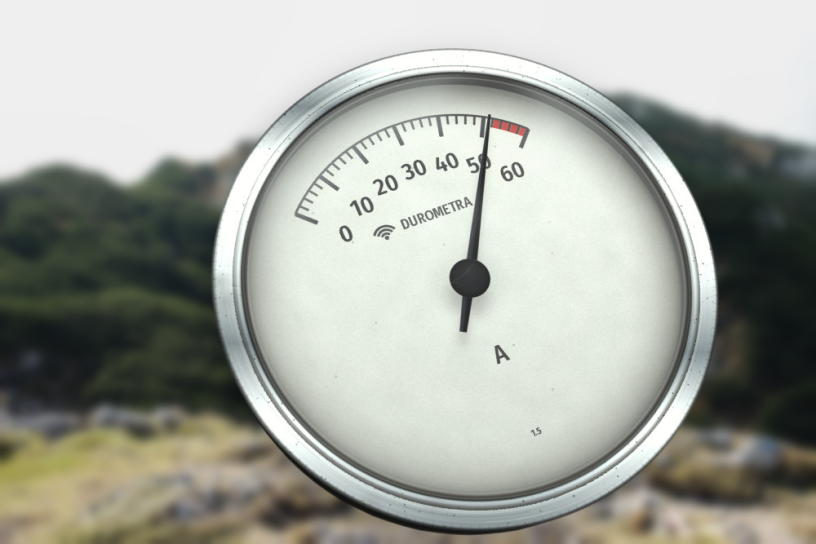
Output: 51A
